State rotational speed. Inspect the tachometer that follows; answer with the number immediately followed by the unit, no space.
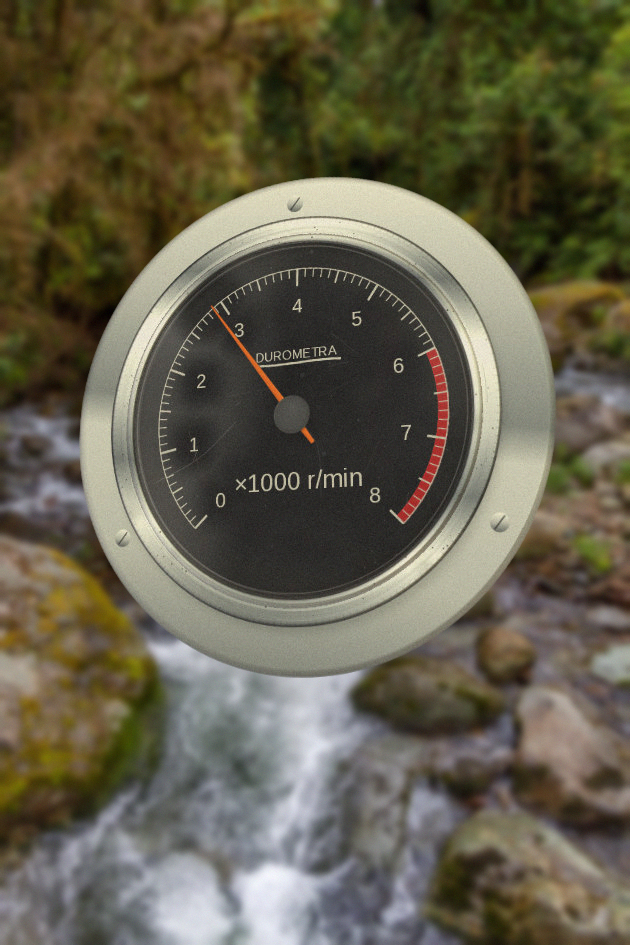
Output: 2900rpm
